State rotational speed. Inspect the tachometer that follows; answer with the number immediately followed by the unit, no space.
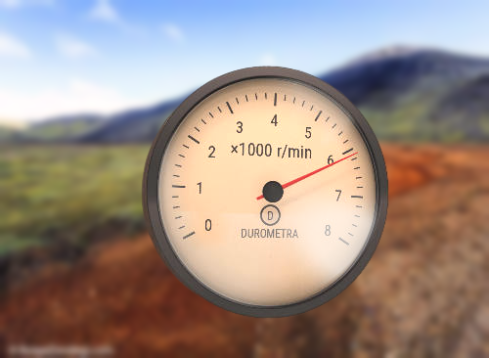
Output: 6100rpm
